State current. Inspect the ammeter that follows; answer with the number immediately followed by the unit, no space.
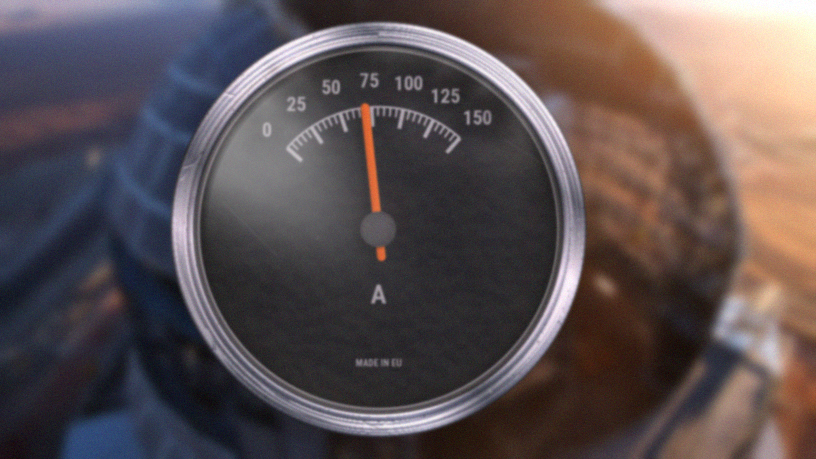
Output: 70A
